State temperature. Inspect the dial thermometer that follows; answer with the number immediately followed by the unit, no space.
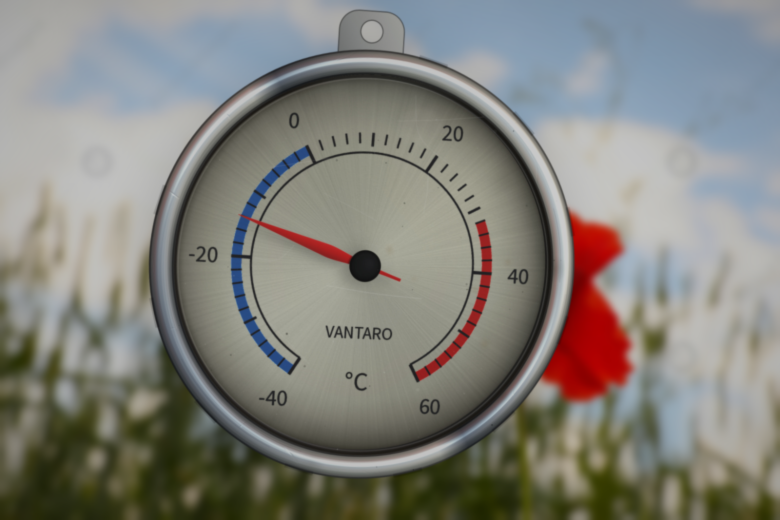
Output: -14°C
